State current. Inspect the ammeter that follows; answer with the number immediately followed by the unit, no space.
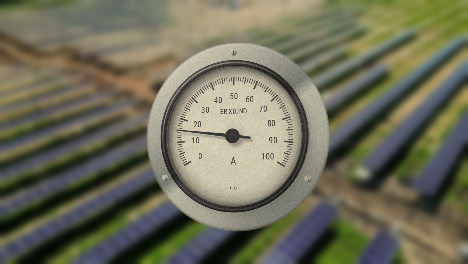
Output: 15A
